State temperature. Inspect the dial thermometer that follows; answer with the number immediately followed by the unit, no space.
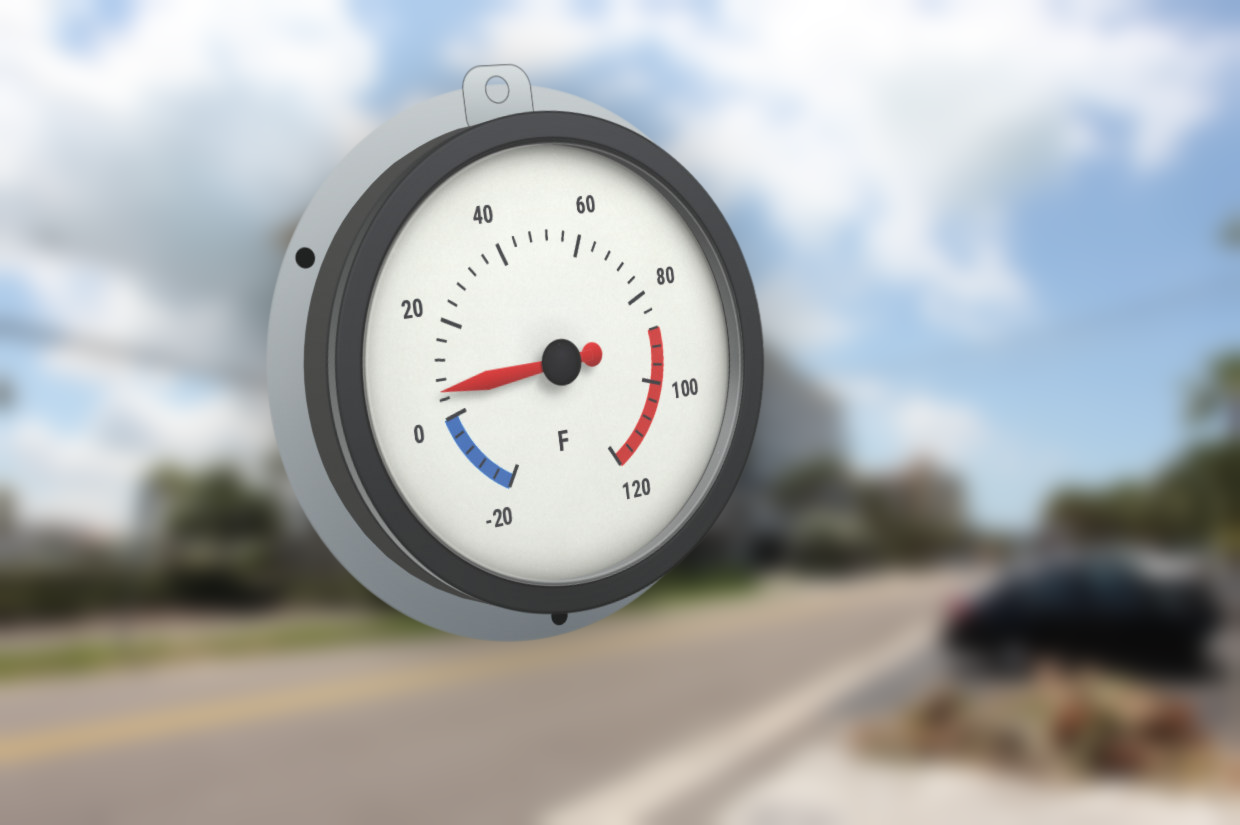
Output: 6°F
